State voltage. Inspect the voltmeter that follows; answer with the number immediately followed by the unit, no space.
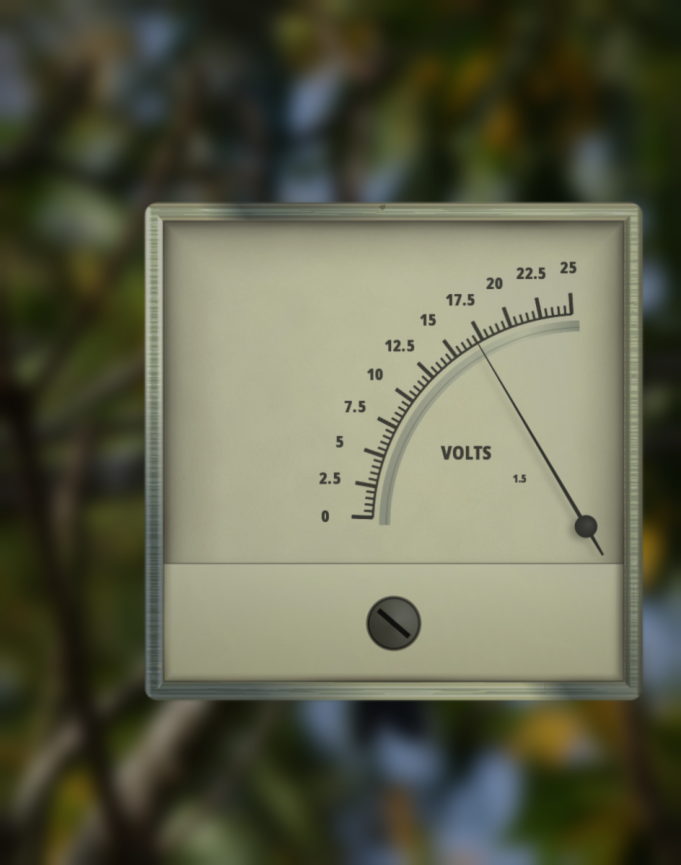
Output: 17V
